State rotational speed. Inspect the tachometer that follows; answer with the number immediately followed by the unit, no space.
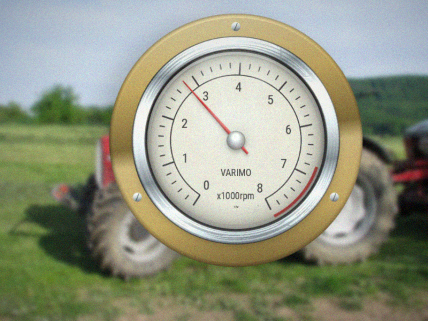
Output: 2800rpm
